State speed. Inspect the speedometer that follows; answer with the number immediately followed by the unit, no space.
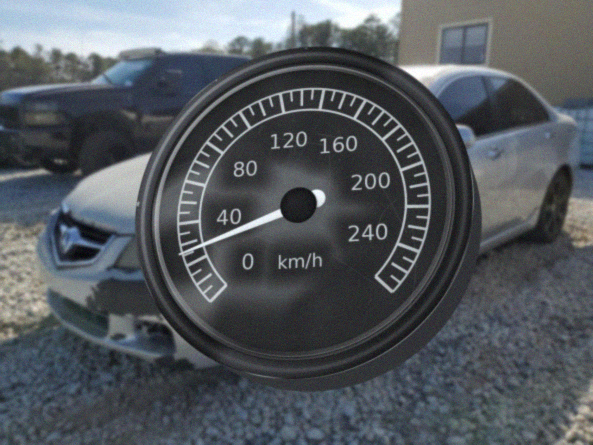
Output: 25km/h
